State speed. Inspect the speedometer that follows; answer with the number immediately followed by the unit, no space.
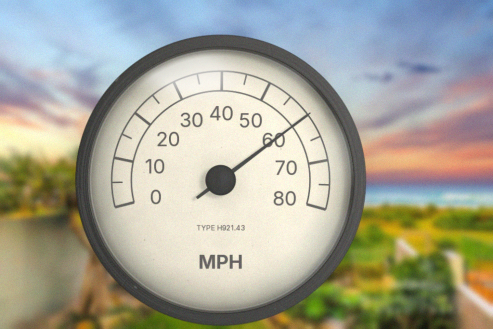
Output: 60mph
